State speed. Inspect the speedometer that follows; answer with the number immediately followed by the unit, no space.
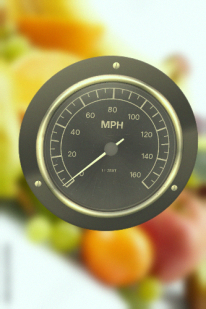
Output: 2.5mph
